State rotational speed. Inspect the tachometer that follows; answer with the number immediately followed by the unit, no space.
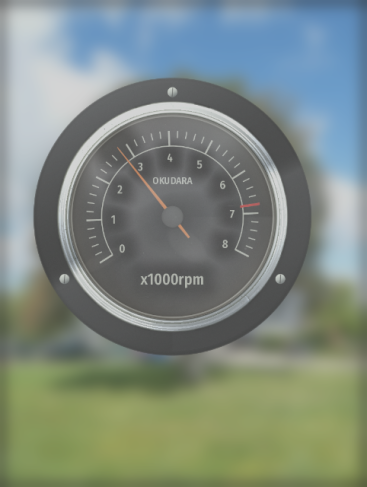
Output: 2800rpm
